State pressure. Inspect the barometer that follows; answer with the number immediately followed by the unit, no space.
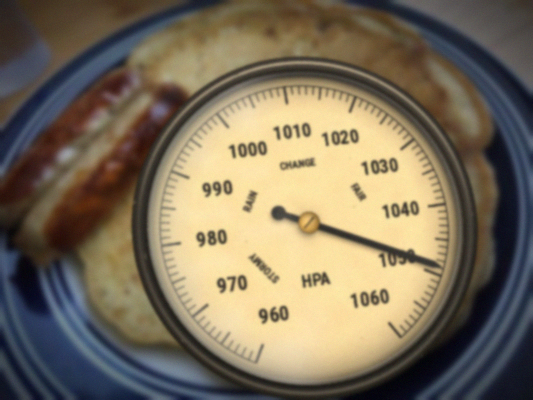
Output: 1049hPa
